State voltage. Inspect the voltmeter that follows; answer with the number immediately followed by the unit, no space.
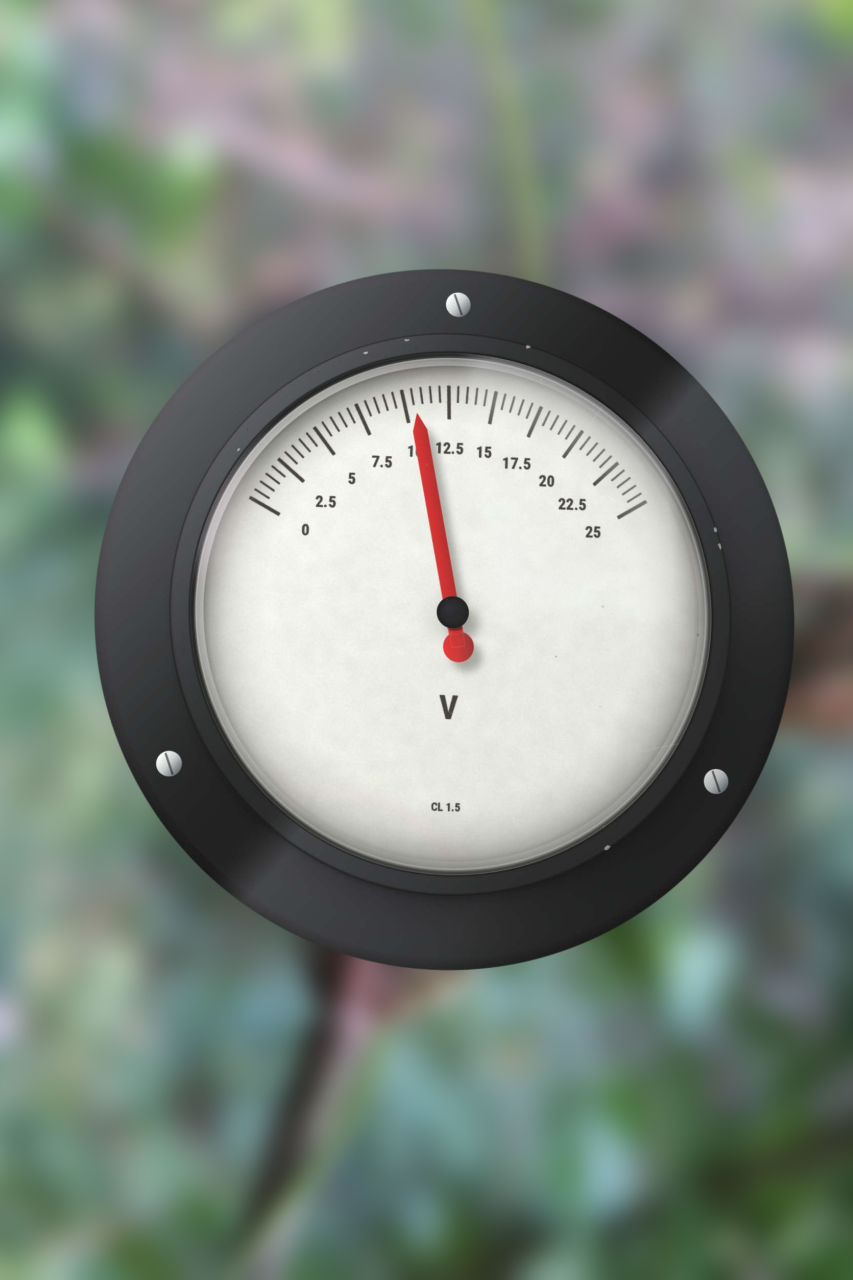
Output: 10.5V
